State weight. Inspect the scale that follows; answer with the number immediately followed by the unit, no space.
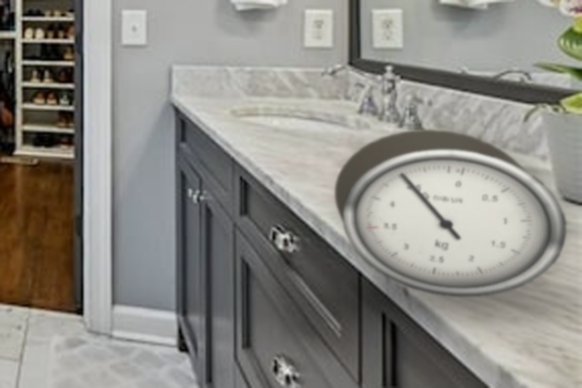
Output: 4.5kg
